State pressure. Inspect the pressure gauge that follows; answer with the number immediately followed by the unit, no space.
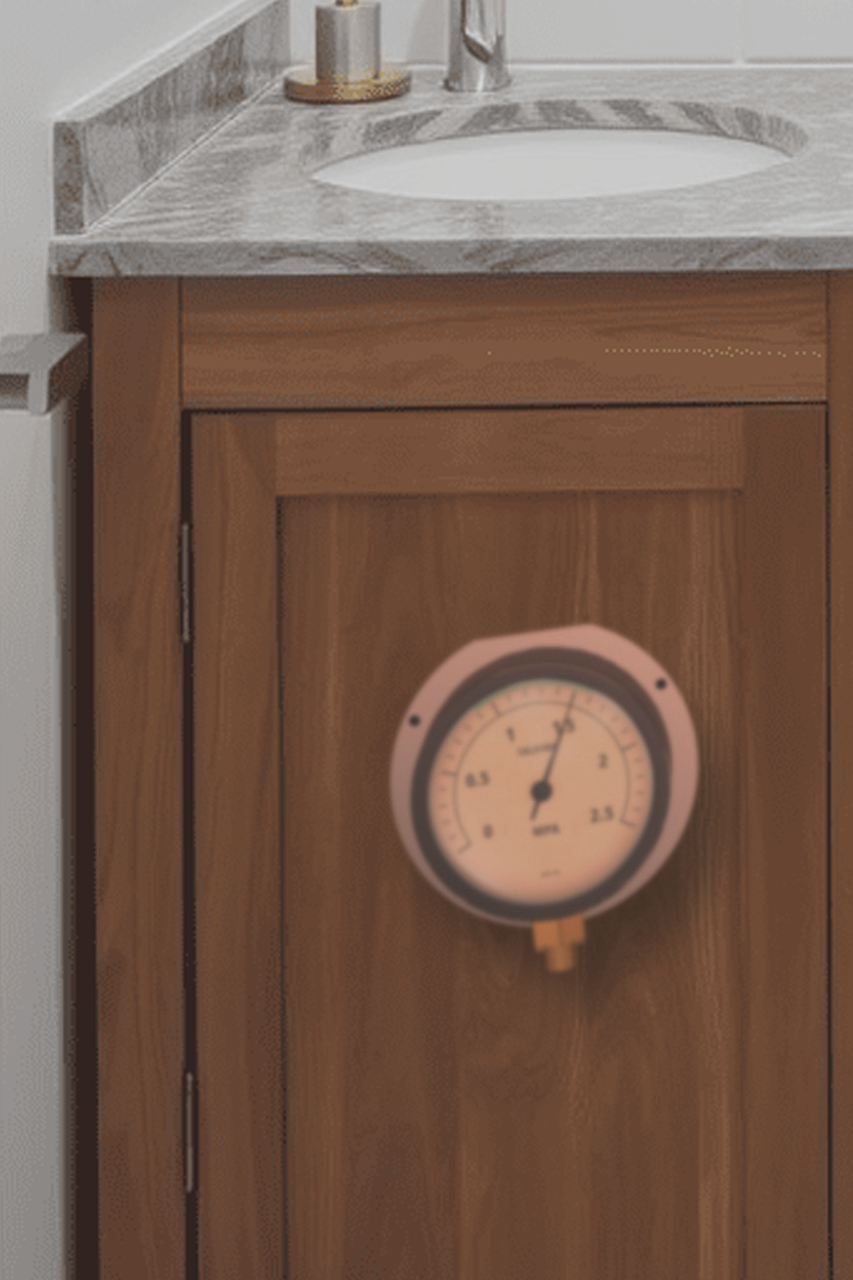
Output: 1.5MPa
